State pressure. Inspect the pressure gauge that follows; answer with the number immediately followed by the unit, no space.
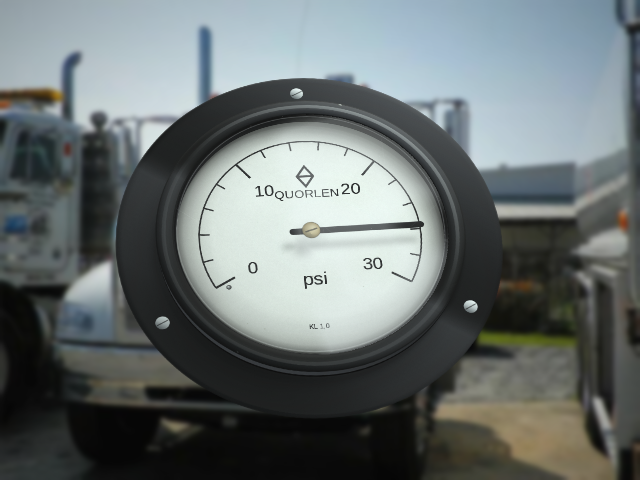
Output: 26psi
